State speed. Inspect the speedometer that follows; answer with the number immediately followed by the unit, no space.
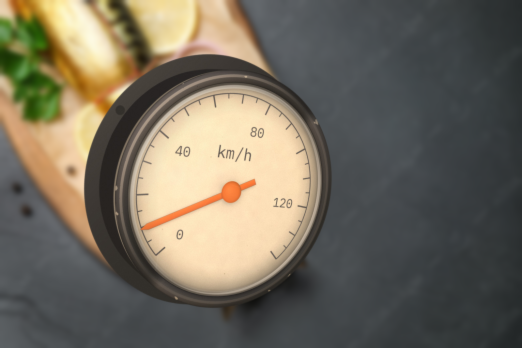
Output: 10km/h
